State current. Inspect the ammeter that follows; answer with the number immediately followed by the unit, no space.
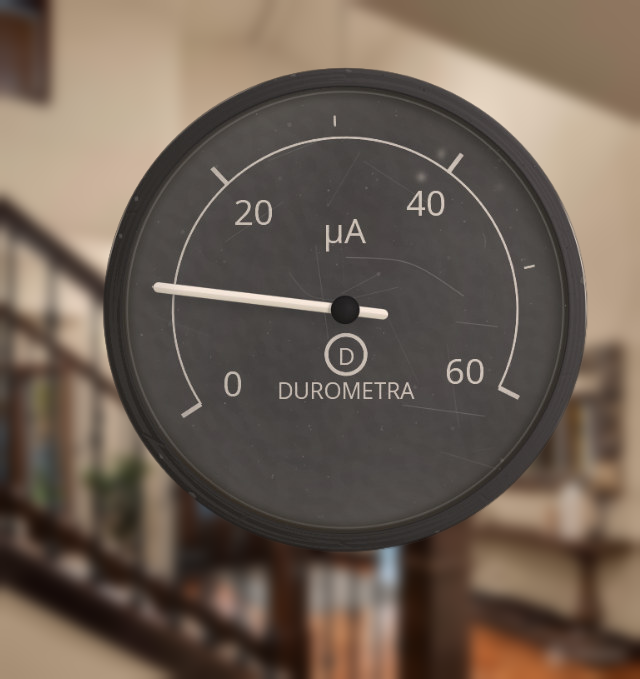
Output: 10µA
